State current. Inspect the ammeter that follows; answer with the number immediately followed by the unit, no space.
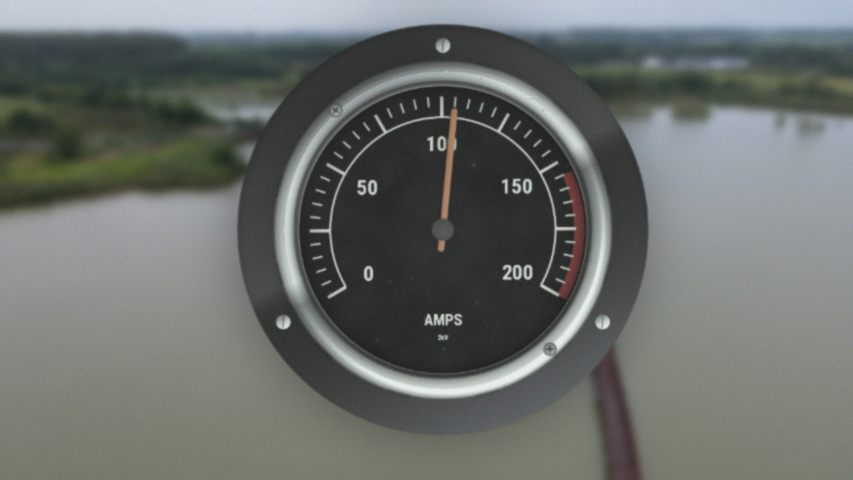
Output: 105A
